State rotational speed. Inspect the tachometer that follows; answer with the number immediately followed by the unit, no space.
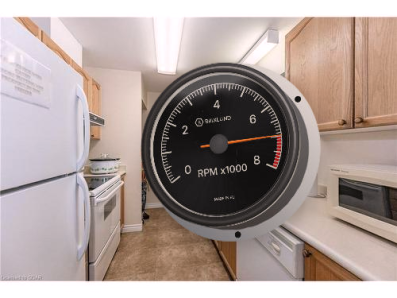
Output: 7000rpm
